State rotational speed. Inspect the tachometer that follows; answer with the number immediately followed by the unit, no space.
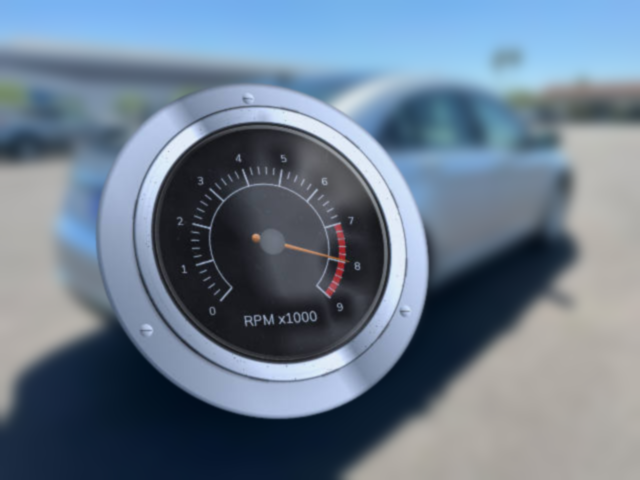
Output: 8000rpm
